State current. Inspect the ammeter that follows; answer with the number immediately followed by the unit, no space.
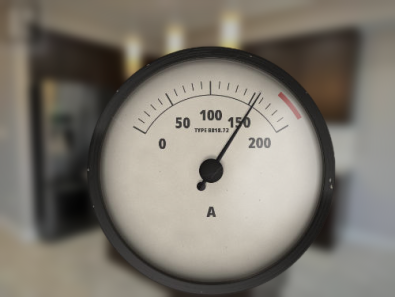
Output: 155A
